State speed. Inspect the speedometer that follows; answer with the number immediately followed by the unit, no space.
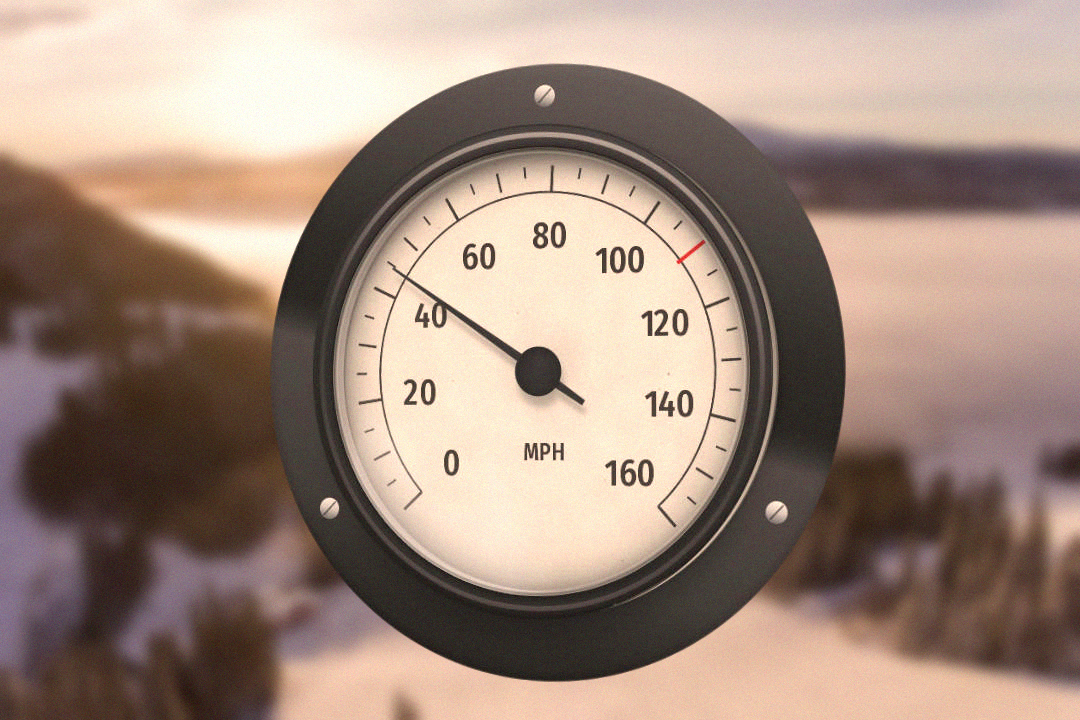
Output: 45mph
